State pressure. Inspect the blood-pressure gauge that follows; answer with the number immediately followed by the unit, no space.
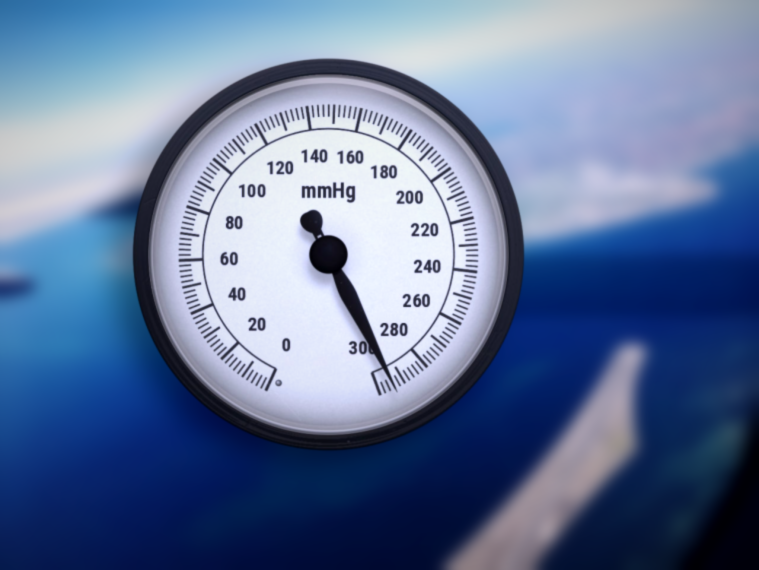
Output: 294mmHg
